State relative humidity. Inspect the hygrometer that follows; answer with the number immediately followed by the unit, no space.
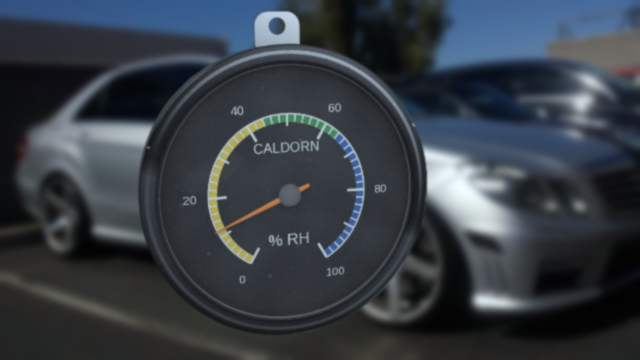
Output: 12%
